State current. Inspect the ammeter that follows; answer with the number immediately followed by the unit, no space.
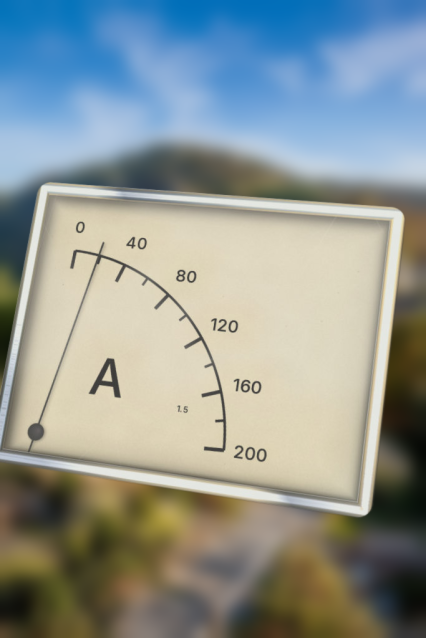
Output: 20A
